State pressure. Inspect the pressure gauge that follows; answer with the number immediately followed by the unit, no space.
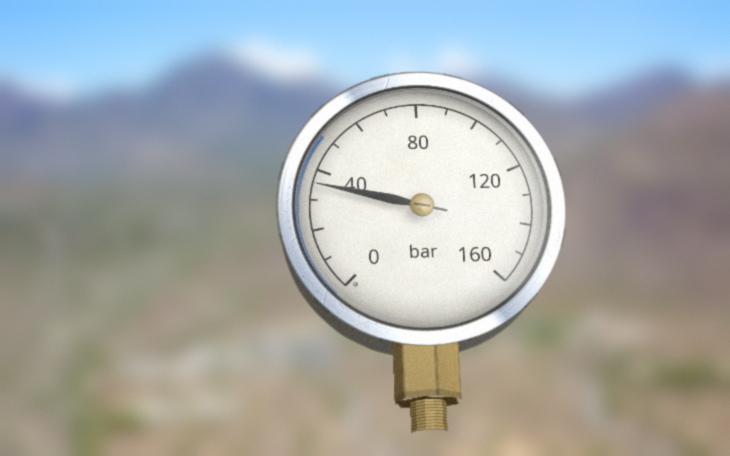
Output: 35bar
